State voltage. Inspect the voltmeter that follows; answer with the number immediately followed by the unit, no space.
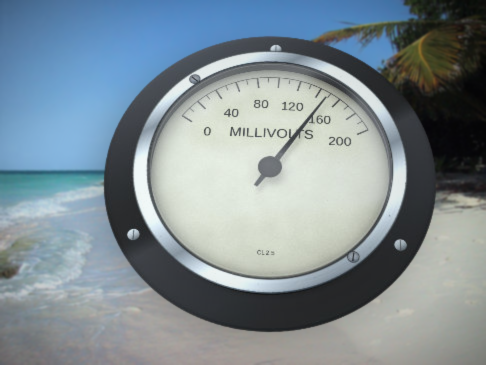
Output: 150mV
